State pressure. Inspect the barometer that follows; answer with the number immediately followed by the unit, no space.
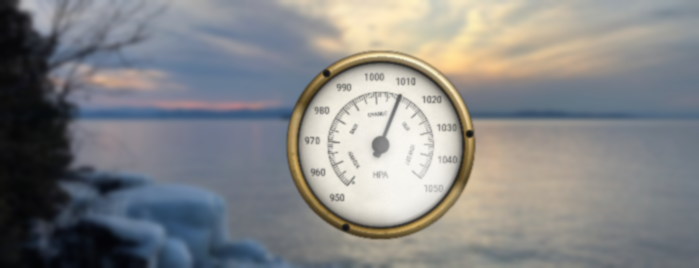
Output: 1010hPa
